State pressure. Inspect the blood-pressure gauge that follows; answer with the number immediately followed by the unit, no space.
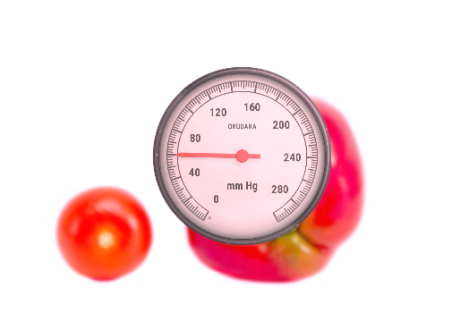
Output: 60mmHg
